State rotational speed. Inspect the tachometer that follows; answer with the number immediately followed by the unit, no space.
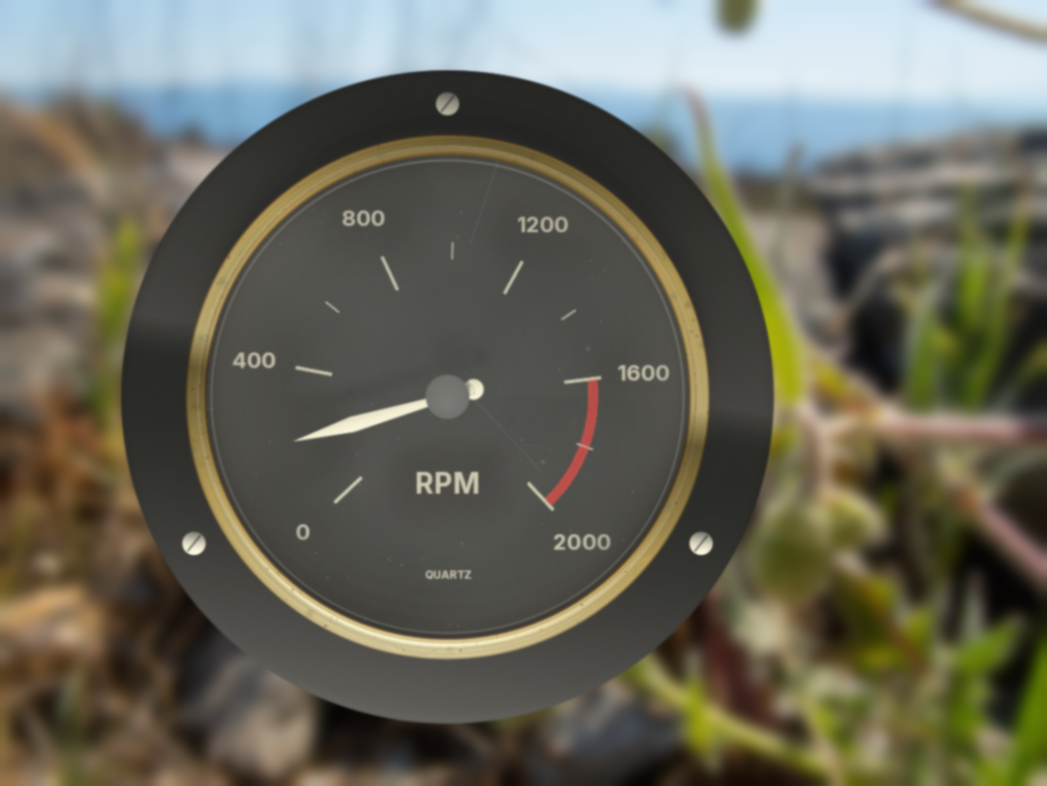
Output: 200rpm
